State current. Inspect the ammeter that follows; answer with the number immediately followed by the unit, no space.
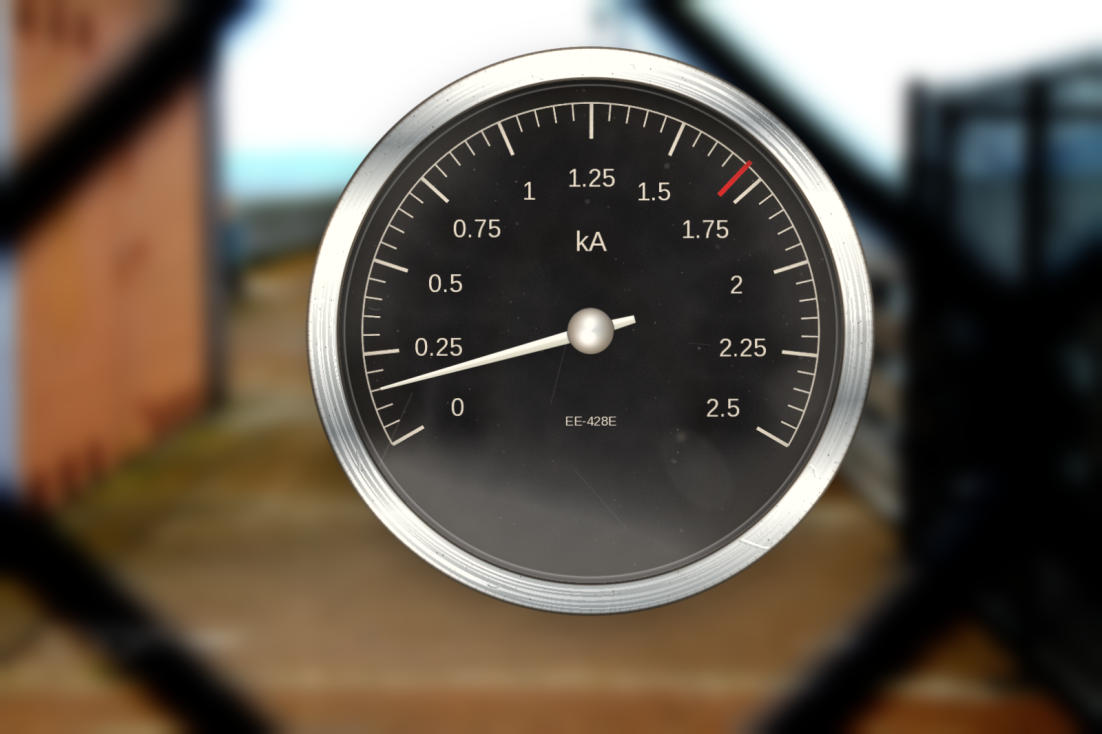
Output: 0.15kA
